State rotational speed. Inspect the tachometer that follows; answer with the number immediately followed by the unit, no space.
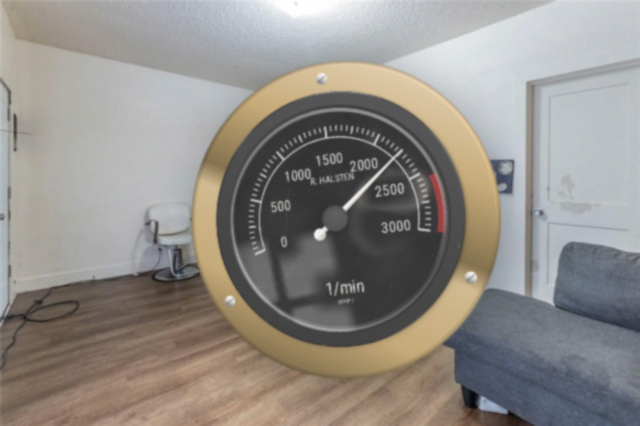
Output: 2250rpm
